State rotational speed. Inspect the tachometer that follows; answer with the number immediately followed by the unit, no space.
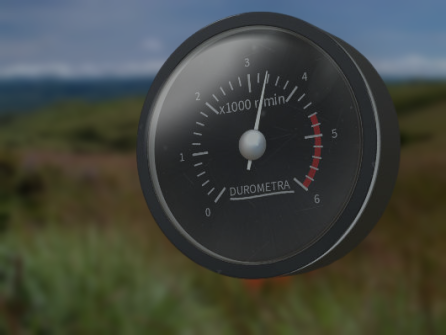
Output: 3400rpm
